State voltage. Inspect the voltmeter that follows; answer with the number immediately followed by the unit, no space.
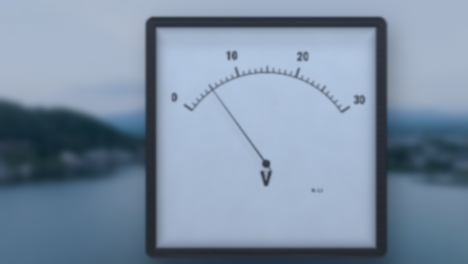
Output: 5V
